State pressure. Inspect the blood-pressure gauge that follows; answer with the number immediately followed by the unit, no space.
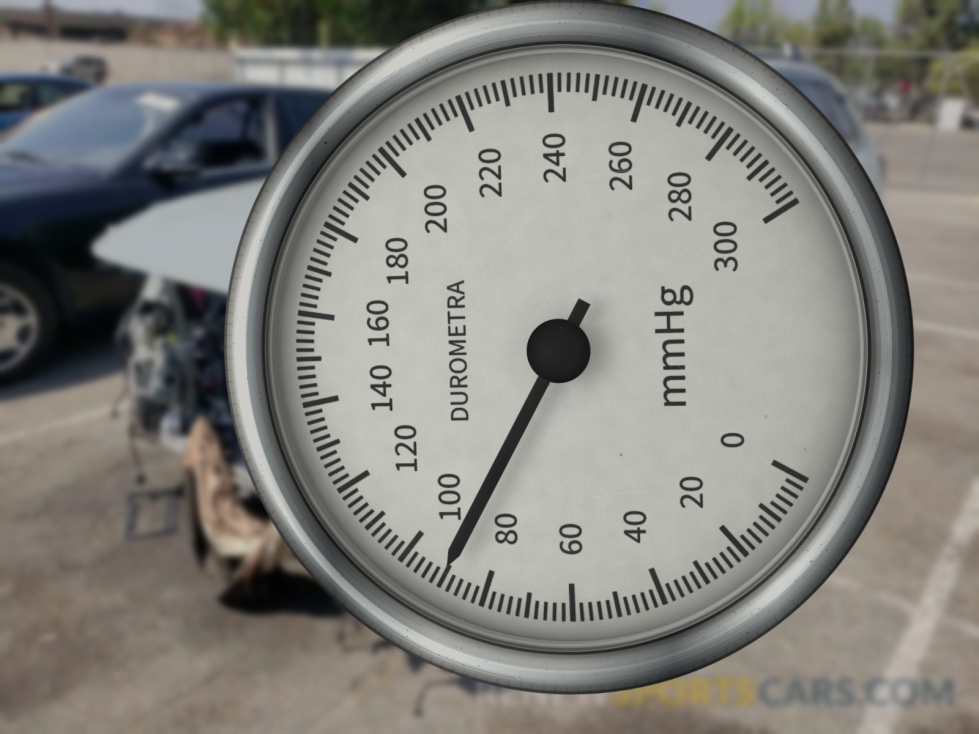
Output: 90mmHg
